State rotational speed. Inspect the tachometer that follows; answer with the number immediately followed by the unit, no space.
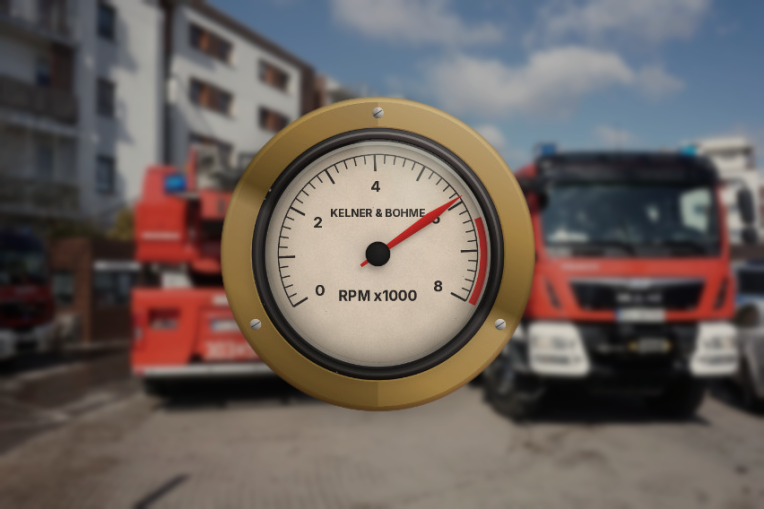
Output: 5900rpm
